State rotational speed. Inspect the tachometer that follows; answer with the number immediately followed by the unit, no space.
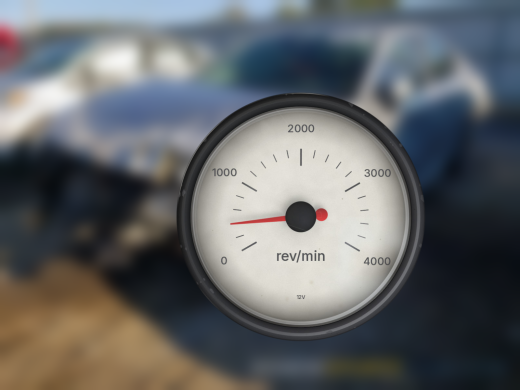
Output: 400rpm
